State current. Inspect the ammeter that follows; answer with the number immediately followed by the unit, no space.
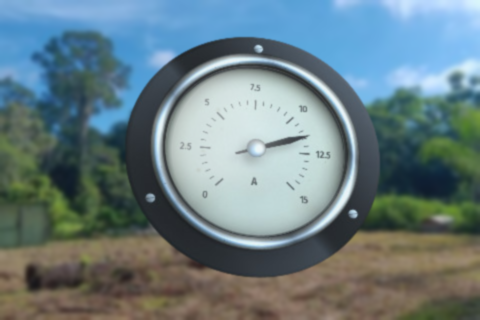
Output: 11.5A
